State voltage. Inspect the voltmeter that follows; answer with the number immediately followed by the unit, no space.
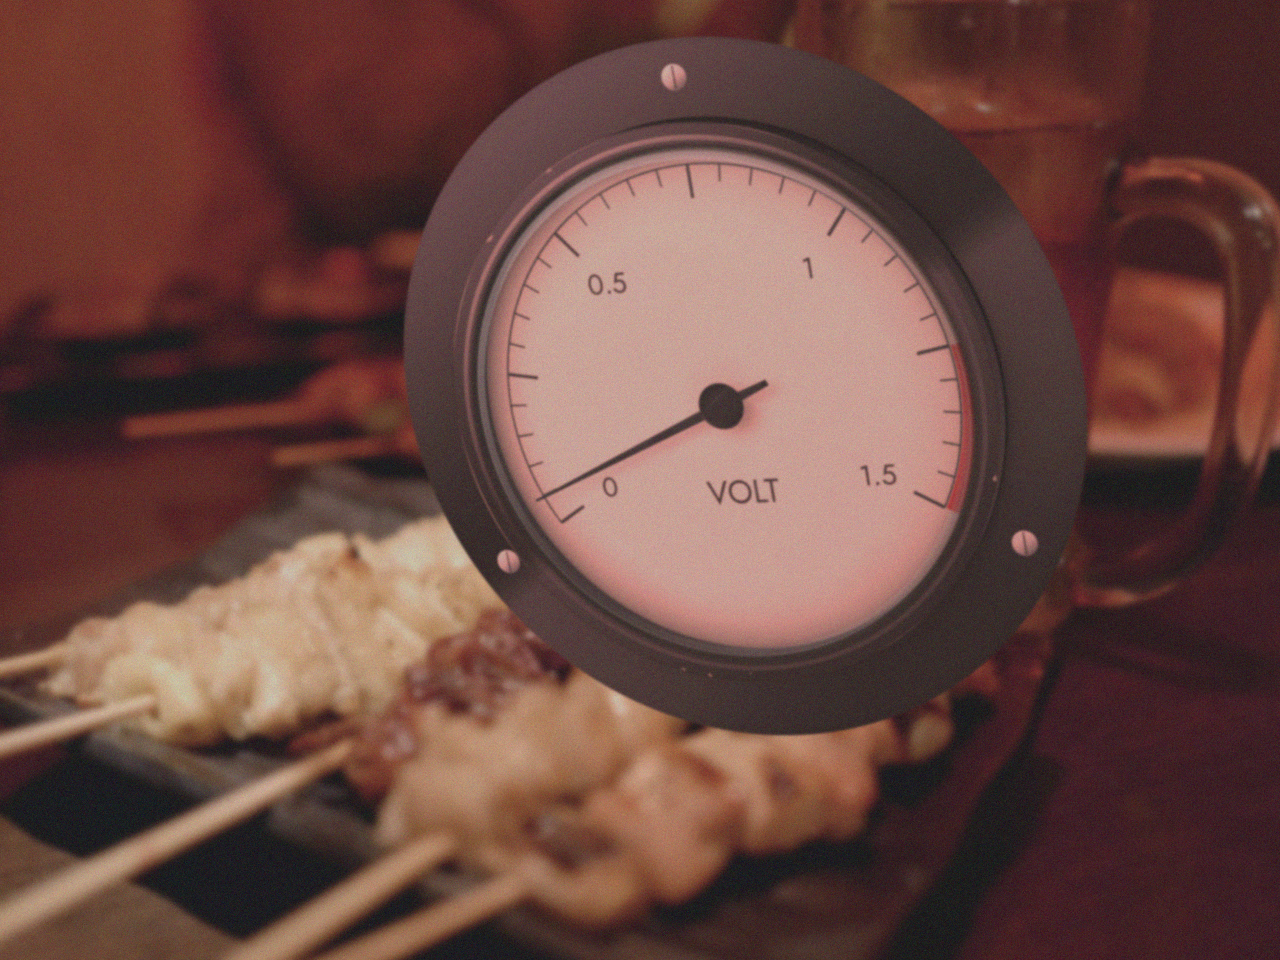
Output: 0.05V
